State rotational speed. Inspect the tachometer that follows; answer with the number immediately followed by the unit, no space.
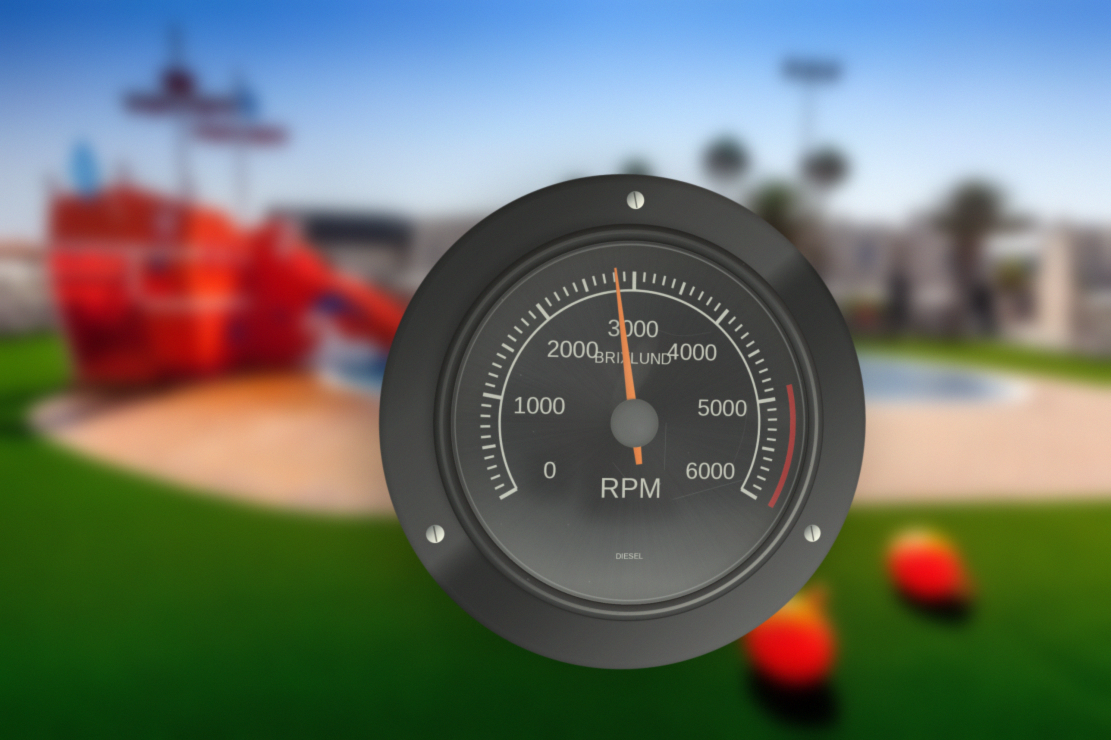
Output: 2800rpm
